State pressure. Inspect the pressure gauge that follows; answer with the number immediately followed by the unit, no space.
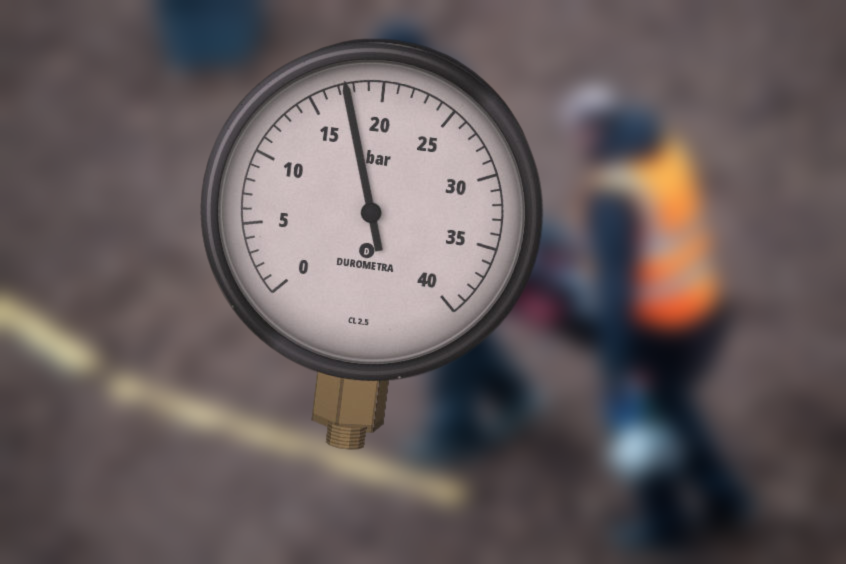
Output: 17.5bar
